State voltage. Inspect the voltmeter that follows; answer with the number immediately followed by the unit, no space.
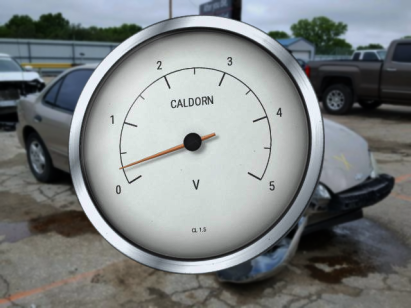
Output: 0.25V
